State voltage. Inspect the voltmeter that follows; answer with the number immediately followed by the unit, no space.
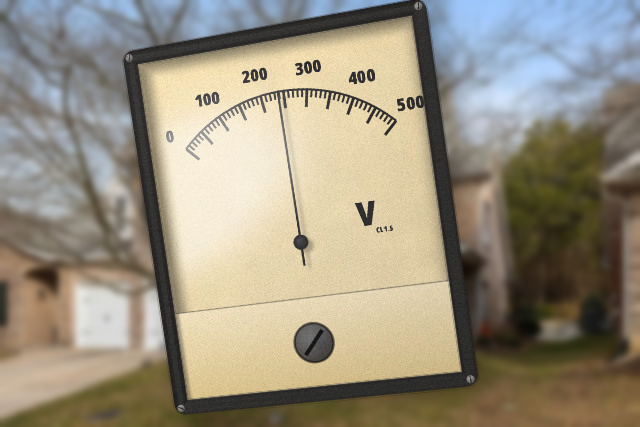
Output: 240V
